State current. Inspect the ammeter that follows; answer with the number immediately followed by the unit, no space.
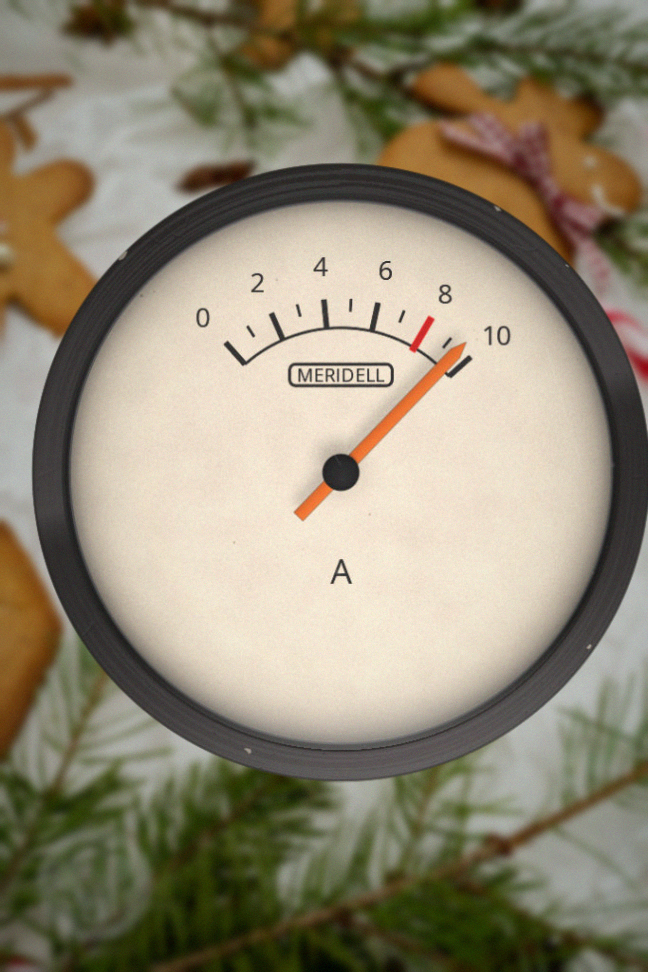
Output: 9.5A
